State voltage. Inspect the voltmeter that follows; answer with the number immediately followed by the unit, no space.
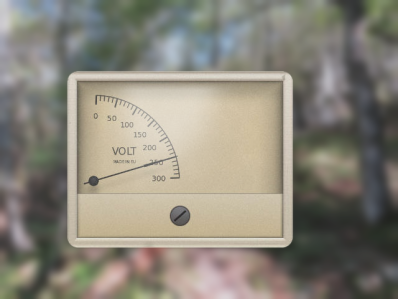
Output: 250V
